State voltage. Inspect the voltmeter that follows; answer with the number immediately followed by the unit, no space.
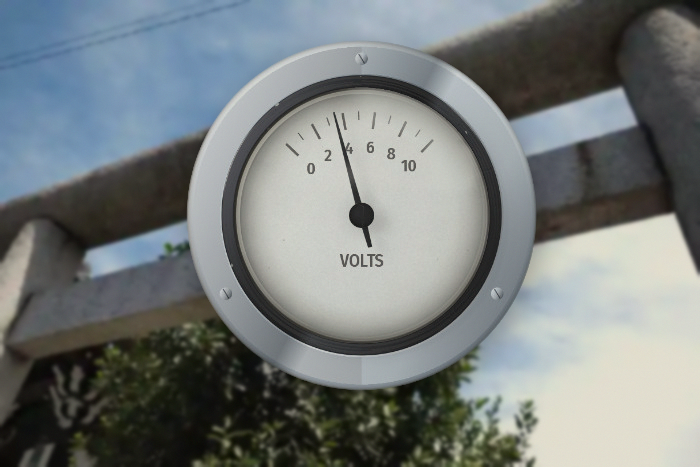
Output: 3.5V
